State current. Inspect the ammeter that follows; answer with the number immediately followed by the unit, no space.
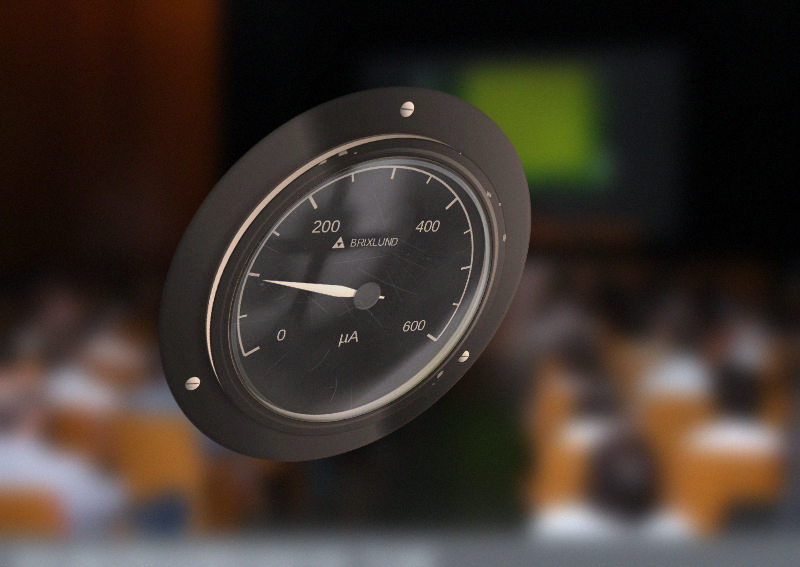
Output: 100µA
